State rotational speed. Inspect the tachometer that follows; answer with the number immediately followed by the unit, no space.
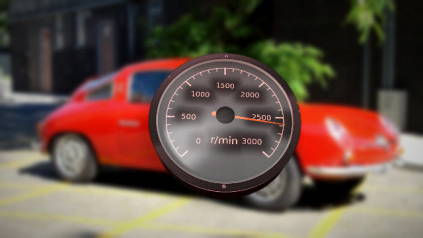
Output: 2600rpm
